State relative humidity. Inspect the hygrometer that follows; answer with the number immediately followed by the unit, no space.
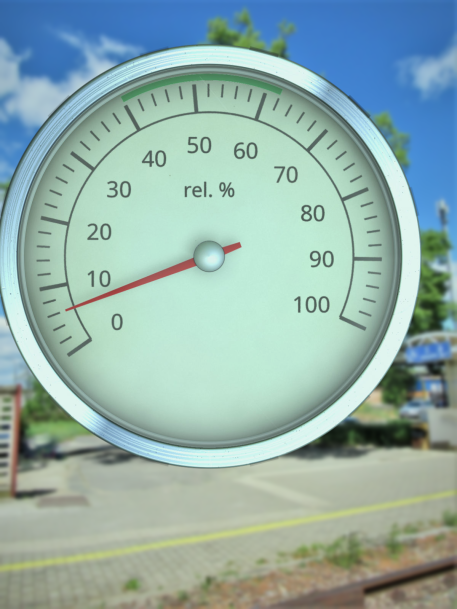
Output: 6%
